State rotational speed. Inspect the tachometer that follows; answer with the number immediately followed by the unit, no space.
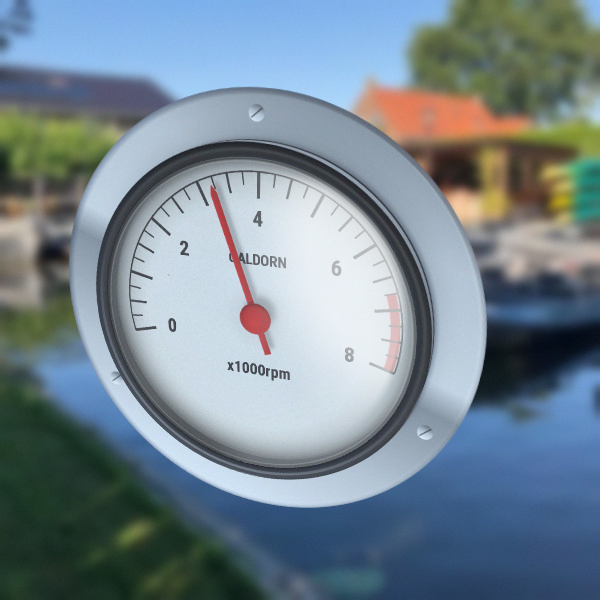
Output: 3250rpm
